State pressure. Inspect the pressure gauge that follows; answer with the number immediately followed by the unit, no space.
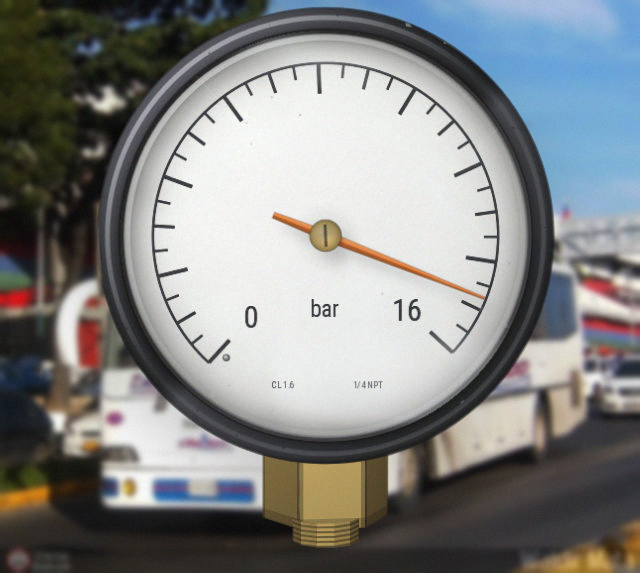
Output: 14.75bar
